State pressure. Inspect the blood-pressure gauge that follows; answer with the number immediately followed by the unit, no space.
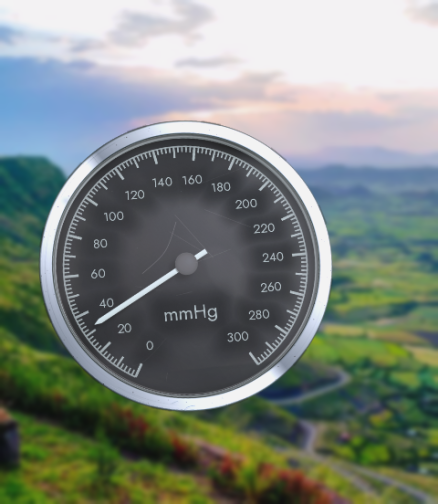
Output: 32mmHg
